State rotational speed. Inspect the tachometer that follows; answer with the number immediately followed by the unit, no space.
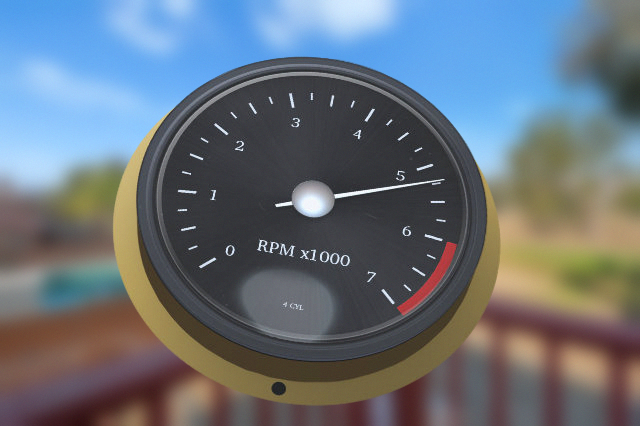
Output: 5250rpm
